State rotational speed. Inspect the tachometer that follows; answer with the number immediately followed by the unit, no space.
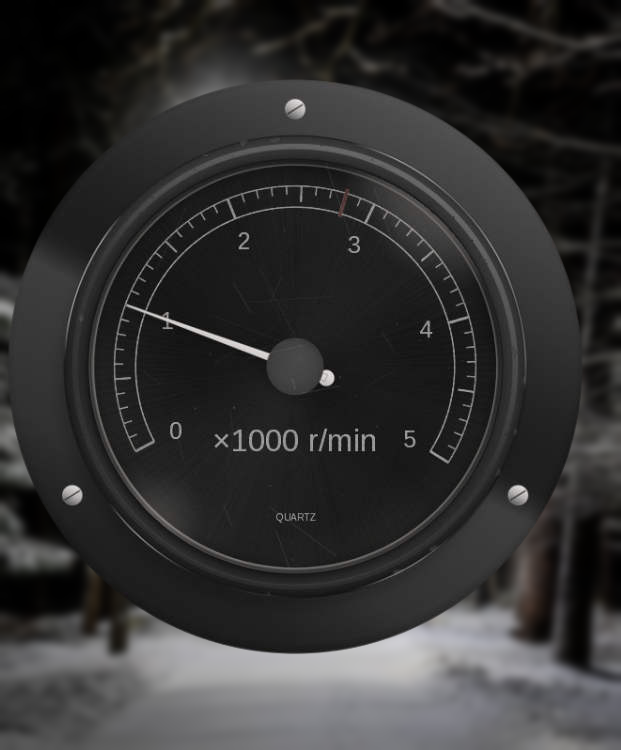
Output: 1000rpm
